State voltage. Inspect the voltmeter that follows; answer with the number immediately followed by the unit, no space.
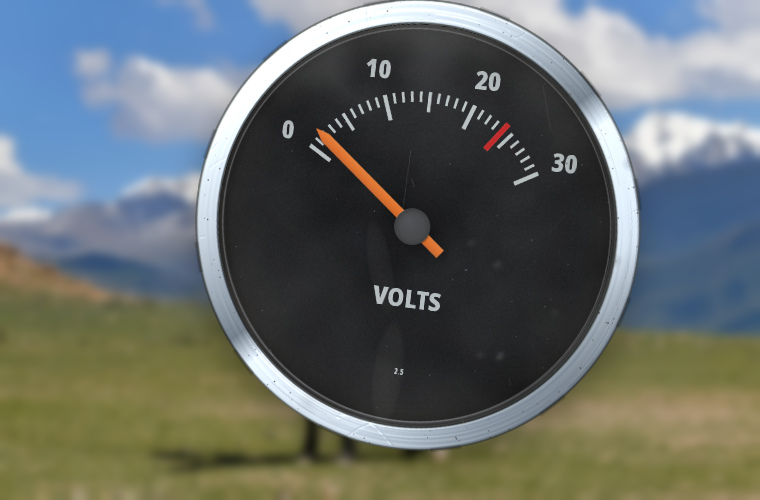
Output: 2V
